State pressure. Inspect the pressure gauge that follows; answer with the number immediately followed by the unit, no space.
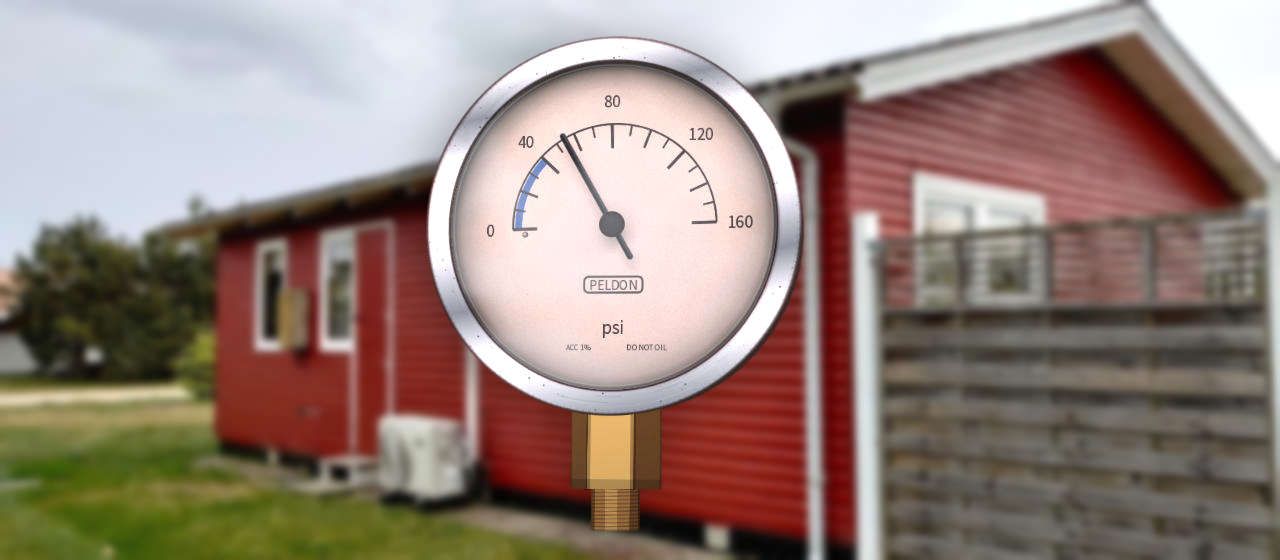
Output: 55psi
